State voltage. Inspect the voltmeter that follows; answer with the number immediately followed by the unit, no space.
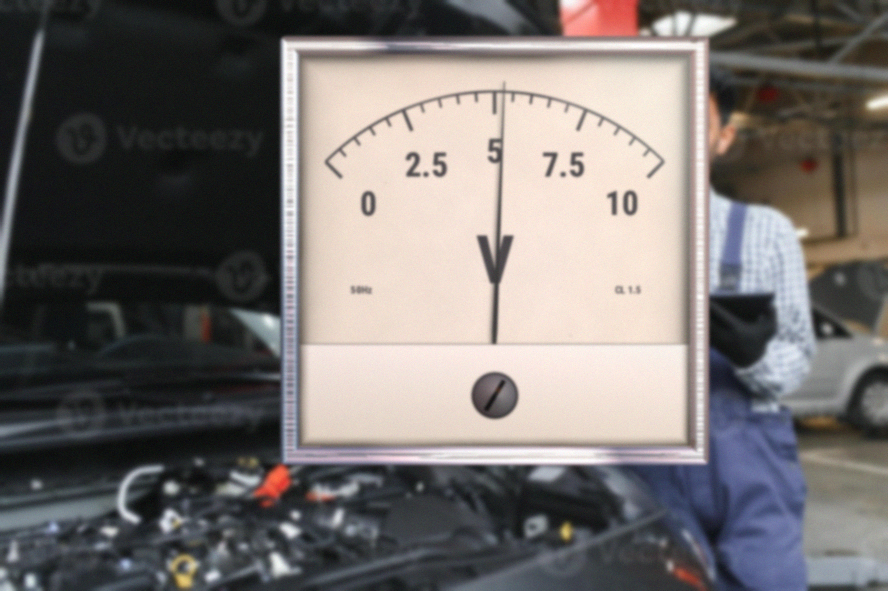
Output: 5.25V
